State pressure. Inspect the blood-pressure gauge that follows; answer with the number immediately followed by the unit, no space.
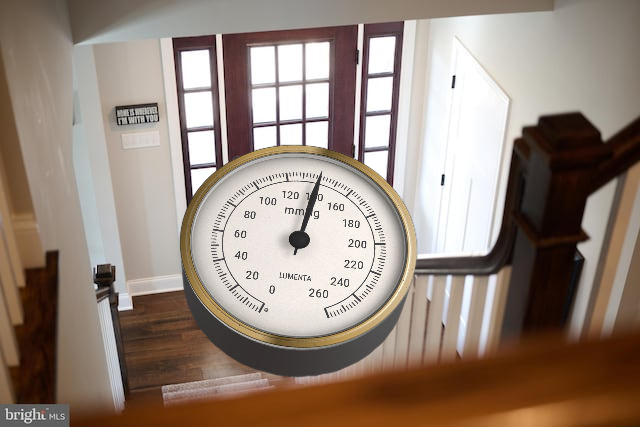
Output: 140mmHg
